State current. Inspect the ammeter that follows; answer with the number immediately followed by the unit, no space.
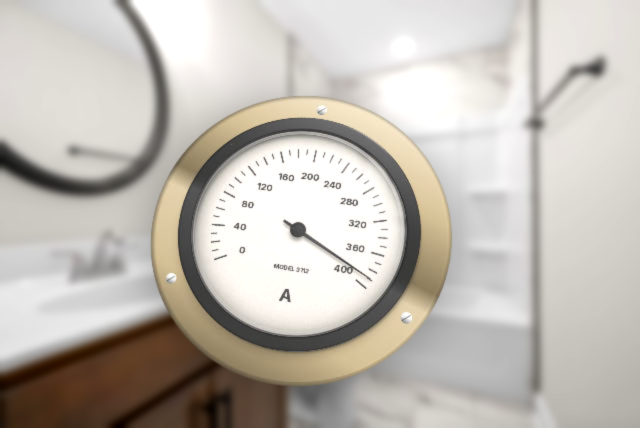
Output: 390A
